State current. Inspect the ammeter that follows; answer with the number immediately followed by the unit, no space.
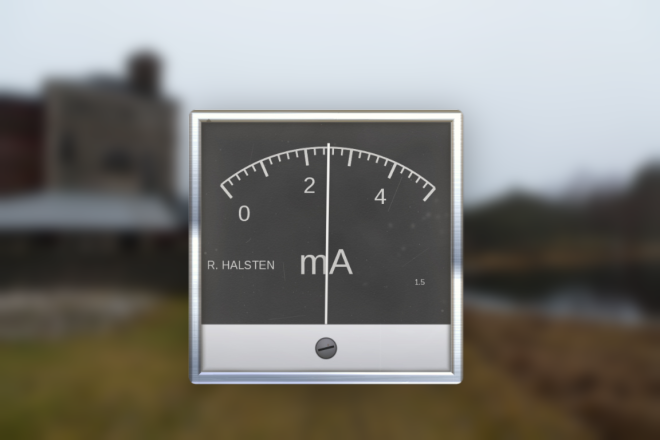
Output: 2.5mA
